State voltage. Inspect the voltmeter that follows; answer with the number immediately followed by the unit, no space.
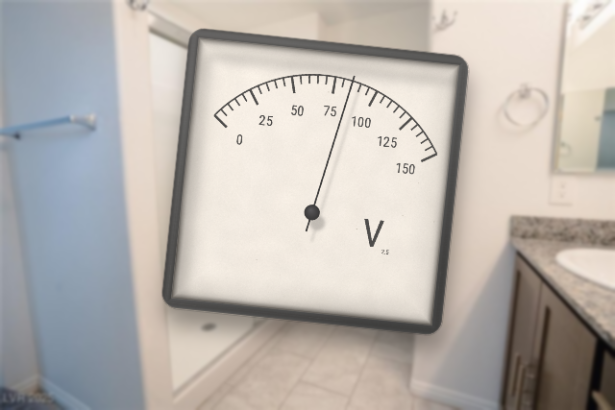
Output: 85V
